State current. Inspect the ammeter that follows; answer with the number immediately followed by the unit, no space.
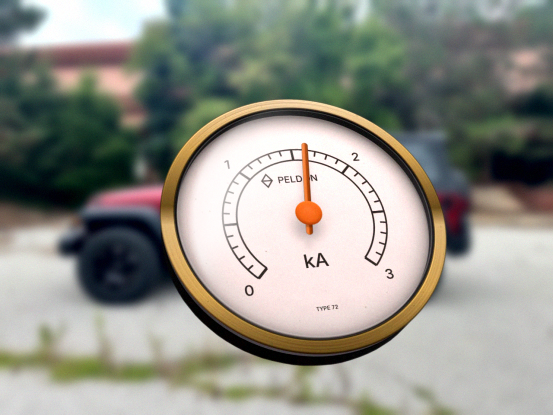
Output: 1.6kA
